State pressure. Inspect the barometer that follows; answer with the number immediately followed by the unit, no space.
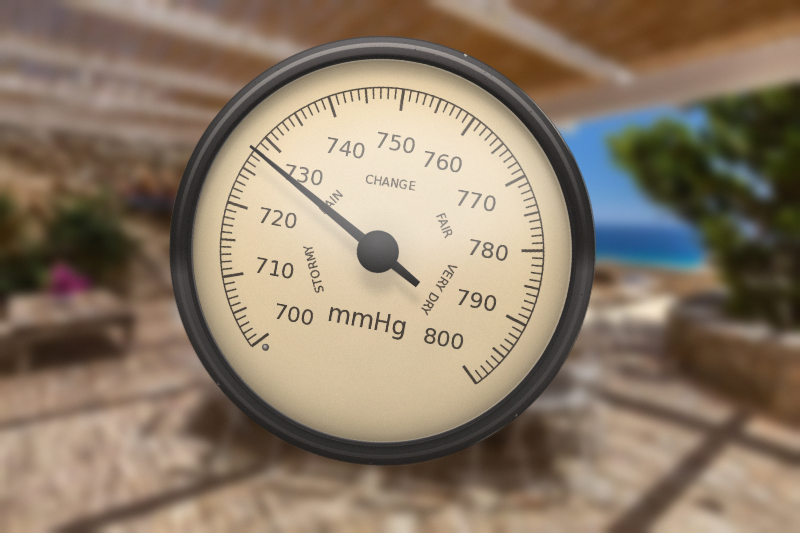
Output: 728mmHg
